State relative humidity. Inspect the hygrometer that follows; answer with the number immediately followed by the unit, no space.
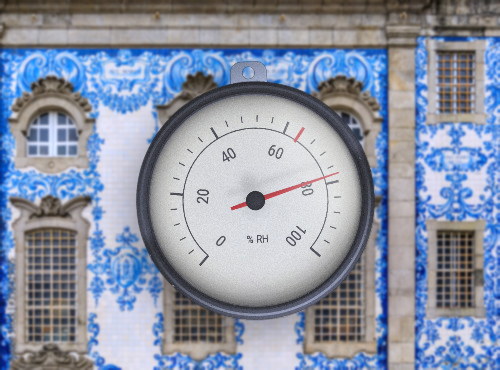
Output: 78%
